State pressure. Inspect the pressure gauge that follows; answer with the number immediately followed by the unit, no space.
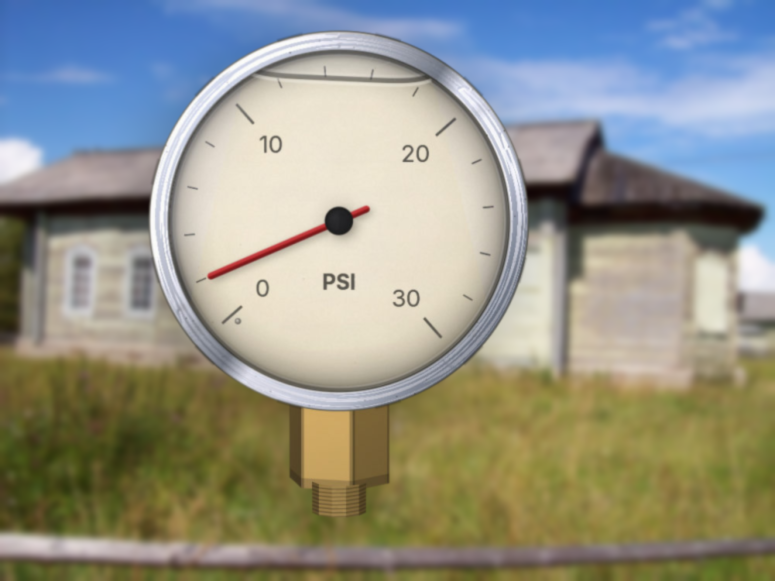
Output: 2psi
